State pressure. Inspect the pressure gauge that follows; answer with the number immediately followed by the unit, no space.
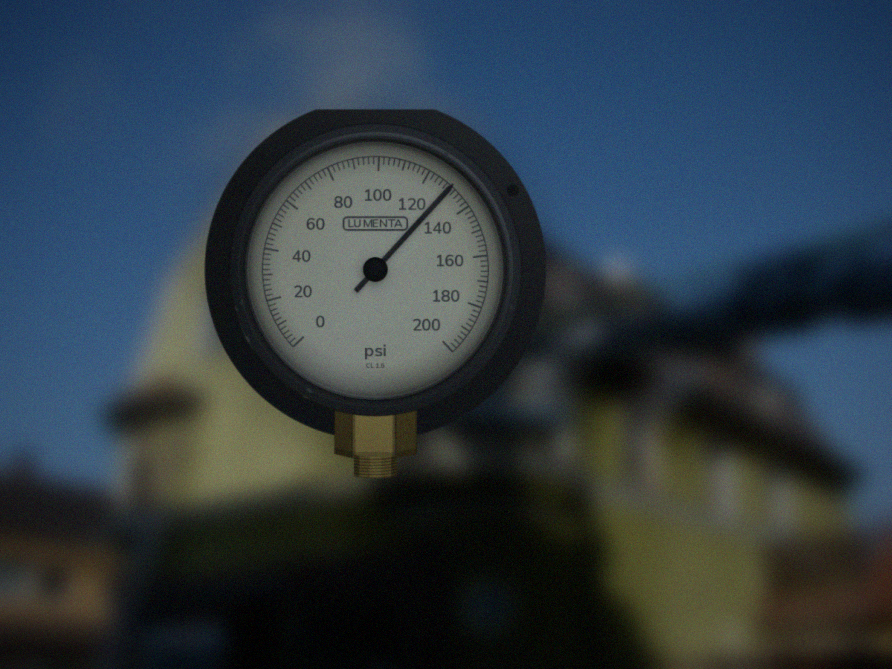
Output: 130psi
